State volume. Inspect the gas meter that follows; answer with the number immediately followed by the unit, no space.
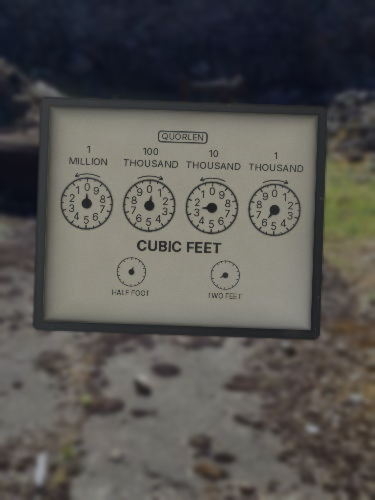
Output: 2600ft³
